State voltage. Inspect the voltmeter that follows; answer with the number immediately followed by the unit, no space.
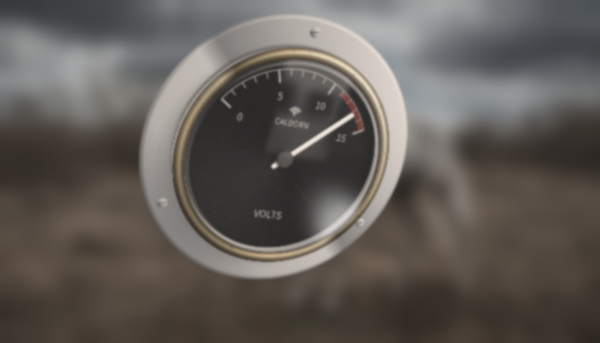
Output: 13V
